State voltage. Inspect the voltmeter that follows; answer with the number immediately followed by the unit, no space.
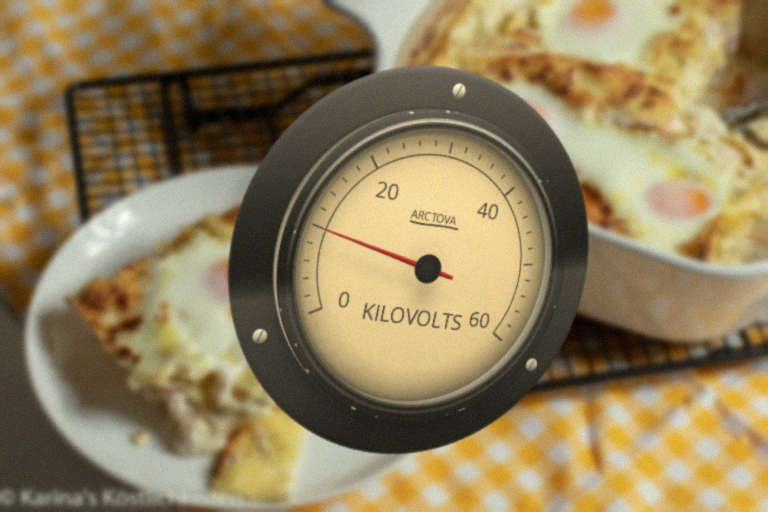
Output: 10kV
